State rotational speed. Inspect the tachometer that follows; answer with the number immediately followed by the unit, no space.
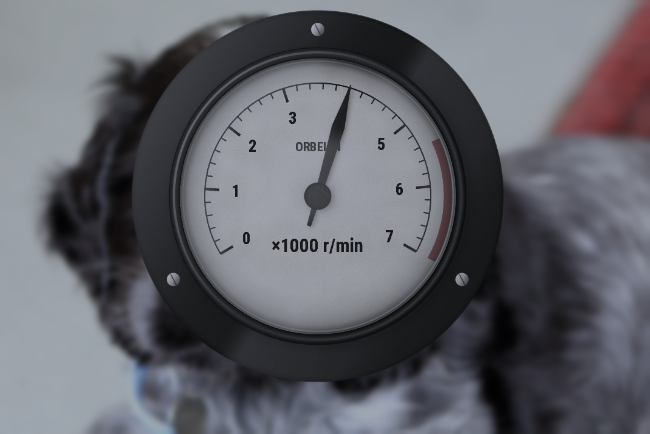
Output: 4000rpm
